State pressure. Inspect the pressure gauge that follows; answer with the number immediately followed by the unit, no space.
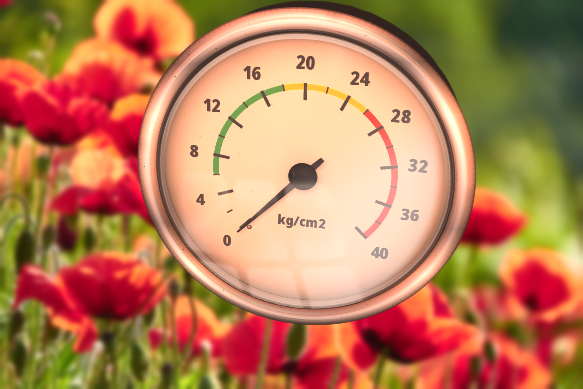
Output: 0kg/cm²
